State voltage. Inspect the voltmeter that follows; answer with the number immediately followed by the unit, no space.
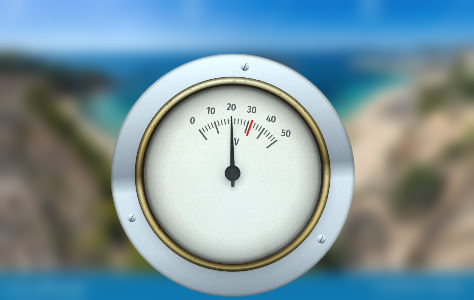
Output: 20V
